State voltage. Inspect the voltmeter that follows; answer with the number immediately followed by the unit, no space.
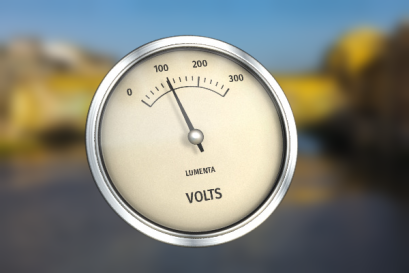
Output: 100V
